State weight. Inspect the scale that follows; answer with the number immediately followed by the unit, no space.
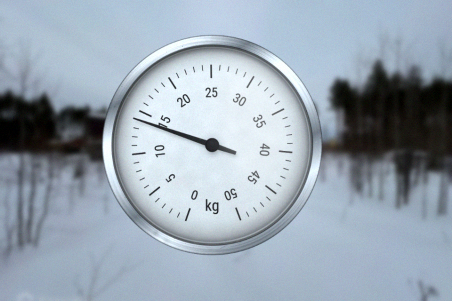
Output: 14kg
